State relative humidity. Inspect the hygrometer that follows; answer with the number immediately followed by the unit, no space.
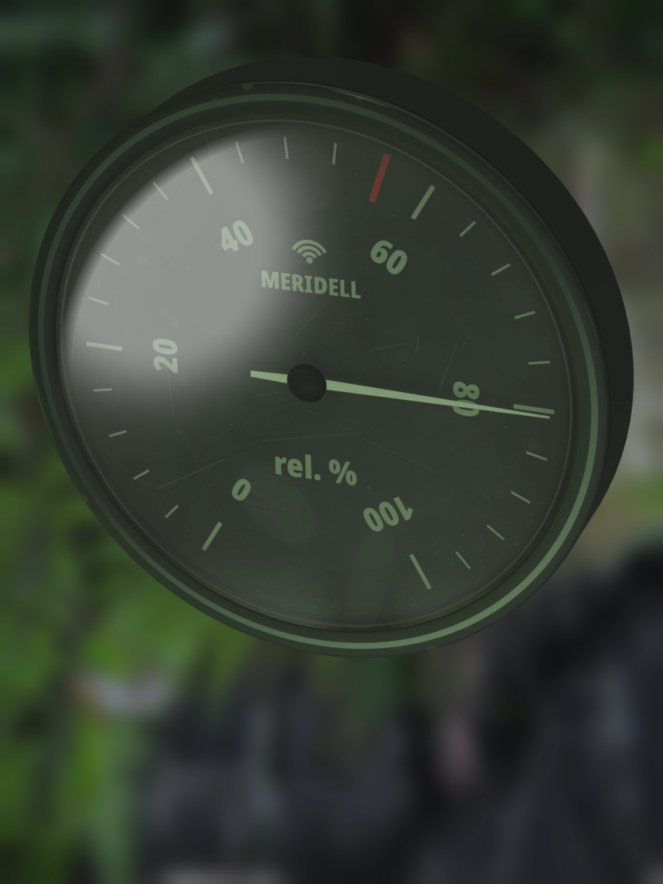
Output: 80%
